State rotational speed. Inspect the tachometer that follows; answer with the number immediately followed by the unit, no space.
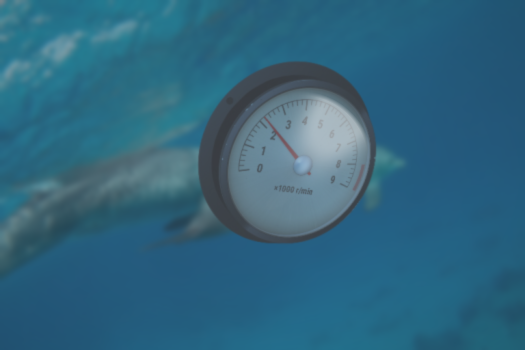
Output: 2200rpm
